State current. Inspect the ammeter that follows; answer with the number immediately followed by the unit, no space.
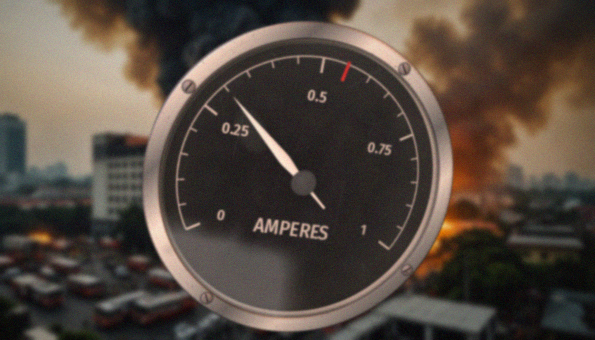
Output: 0.3A
